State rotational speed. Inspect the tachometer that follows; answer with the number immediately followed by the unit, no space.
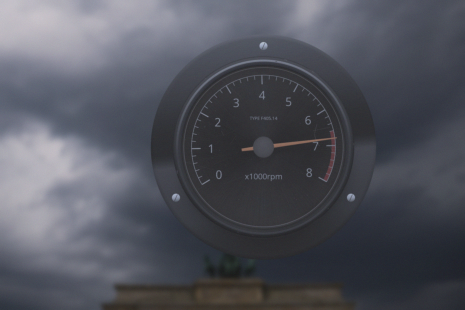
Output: 6800rpm
